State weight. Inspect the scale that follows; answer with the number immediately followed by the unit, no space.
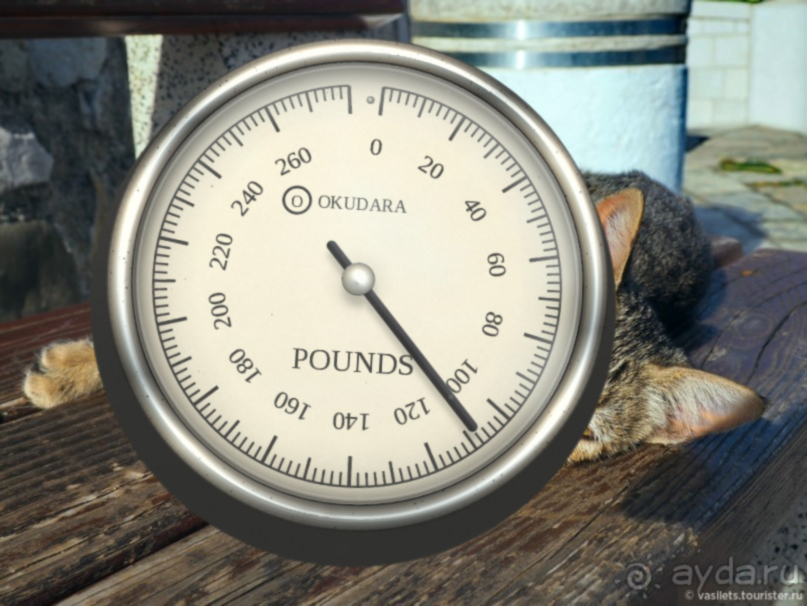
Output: 108lb
